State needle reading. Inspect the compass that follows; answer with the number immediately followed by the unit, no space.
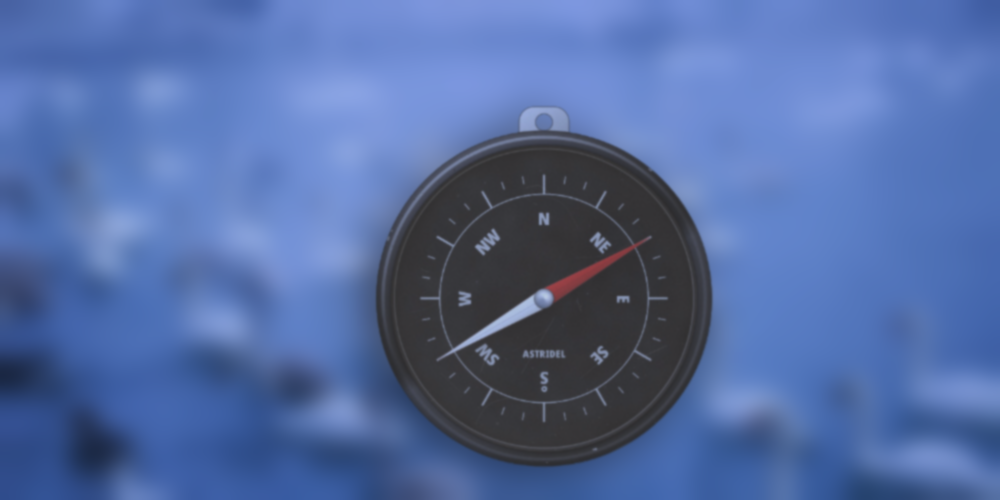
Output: 60°
